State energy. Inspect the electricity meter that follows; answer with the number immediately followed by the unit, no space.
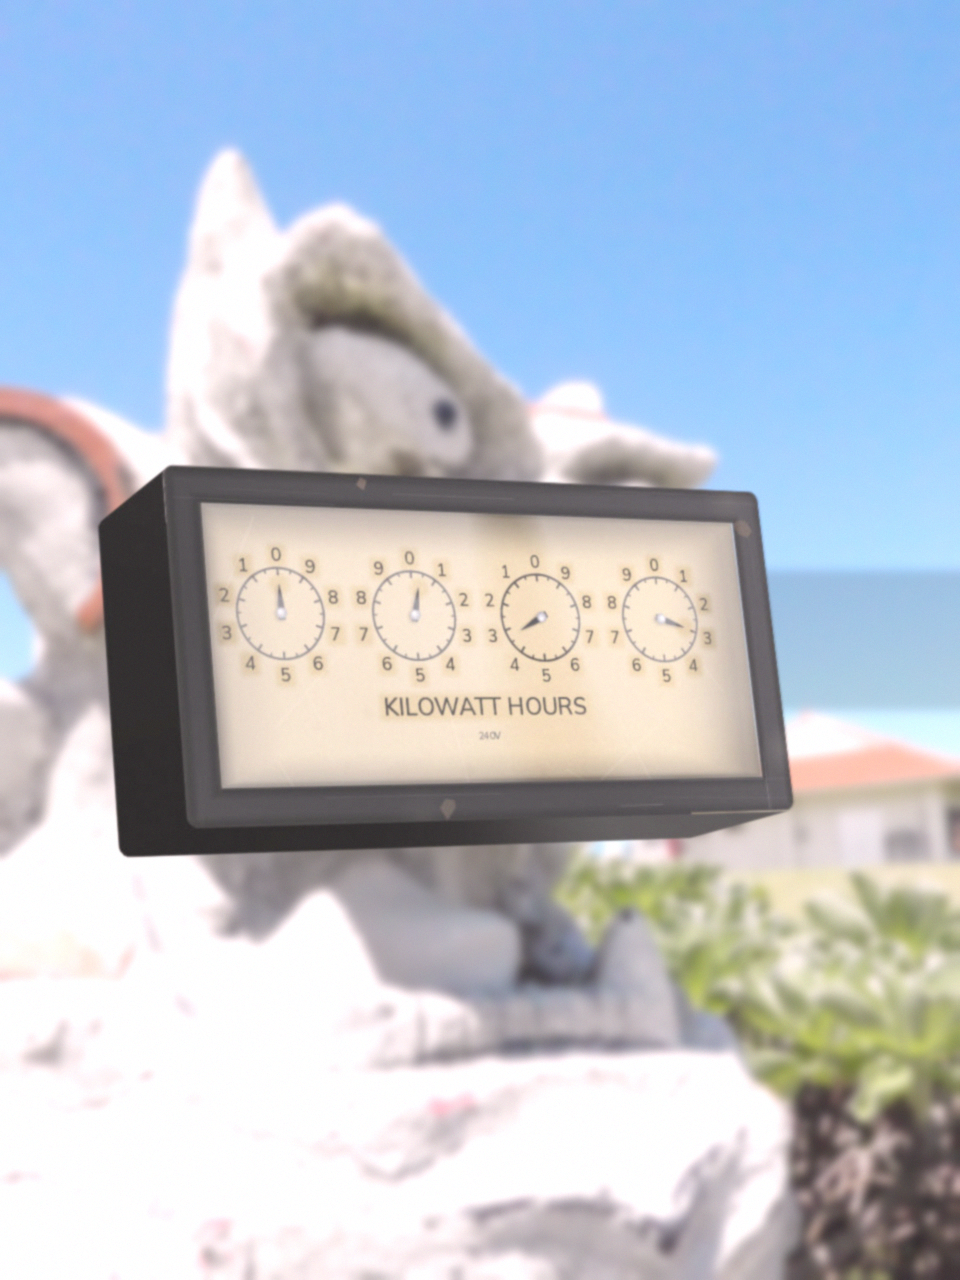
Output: 33kWh
